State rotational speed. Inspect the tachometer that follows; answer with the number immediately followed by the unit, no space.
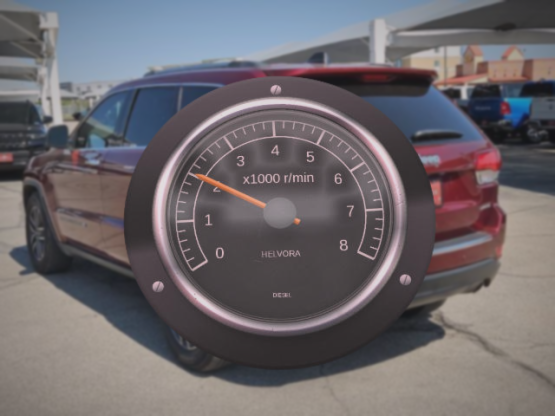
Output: 2000rpm
